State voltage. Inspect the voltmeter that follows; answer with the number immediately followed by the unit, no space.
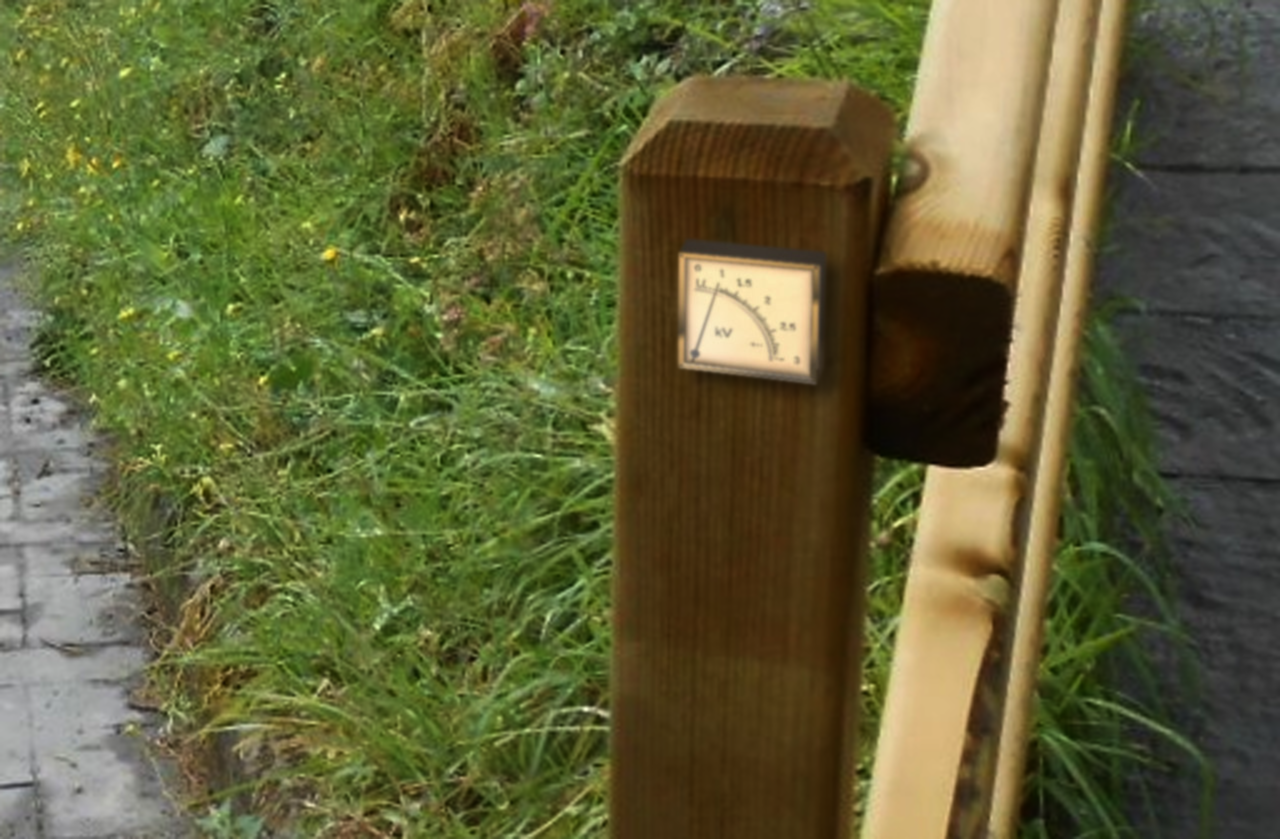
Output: 1kV
